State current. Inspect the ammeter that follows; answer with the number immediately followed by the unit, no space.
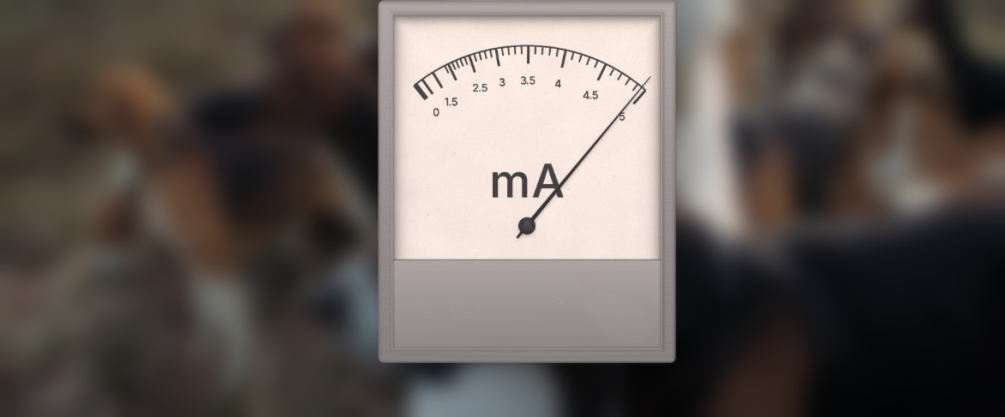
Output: 4.95mA
